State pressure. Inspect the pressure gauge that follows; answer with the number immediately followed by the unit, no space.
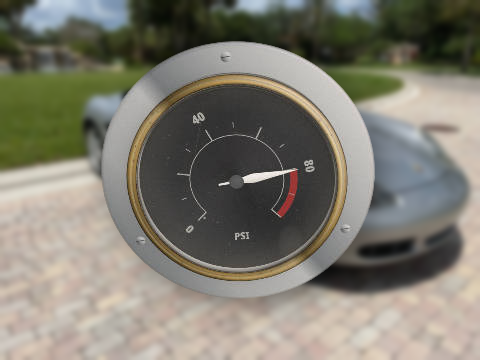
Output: 80psi
